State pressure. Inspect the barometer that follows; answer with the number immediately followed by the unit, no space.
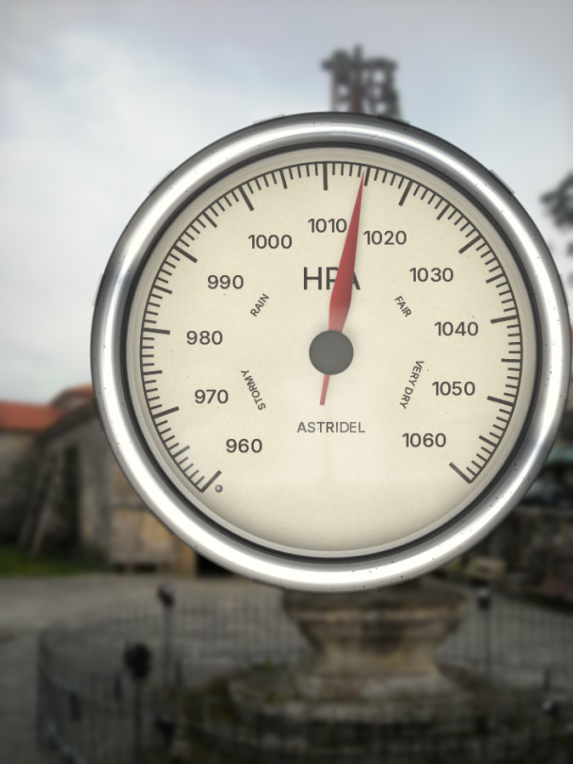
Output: 1014.5hPa
